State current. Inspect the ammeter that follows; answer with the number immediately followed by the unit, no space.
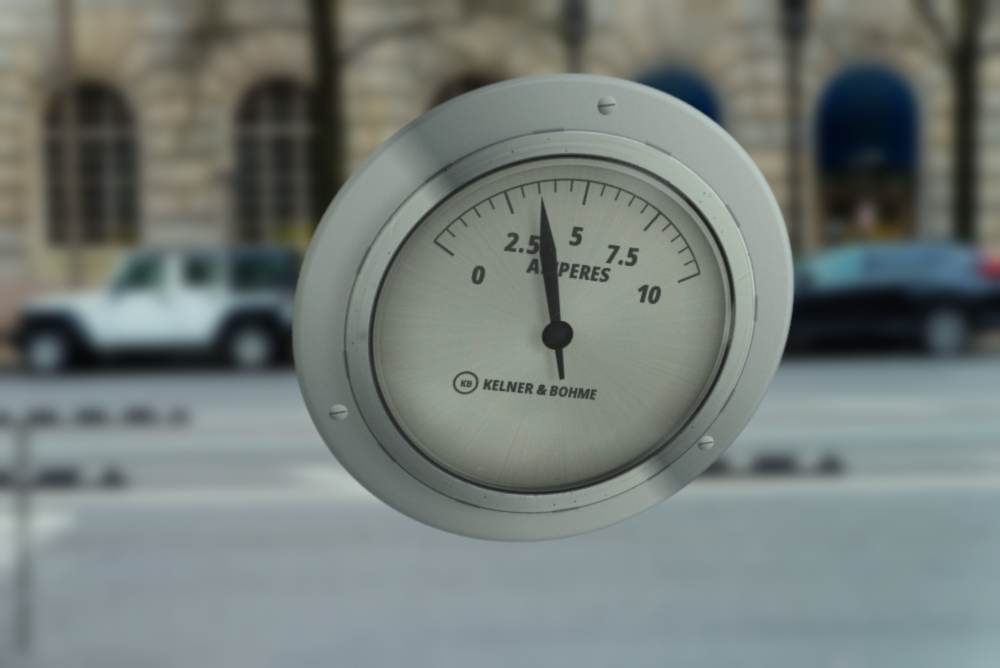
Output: 3.5A
